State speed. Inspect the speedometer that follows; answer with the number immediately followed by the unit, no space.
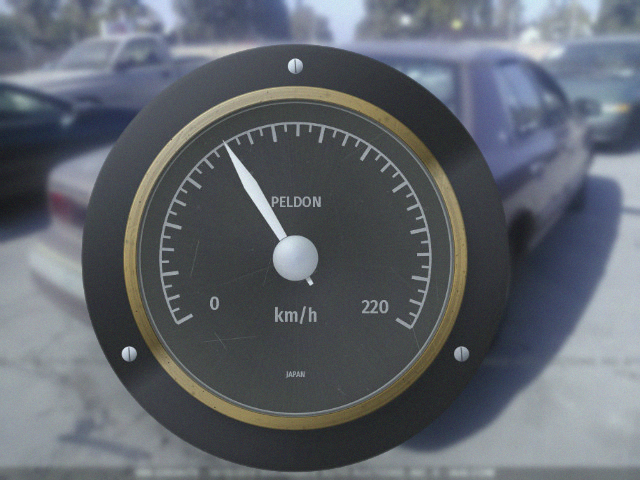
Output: 80km/h
